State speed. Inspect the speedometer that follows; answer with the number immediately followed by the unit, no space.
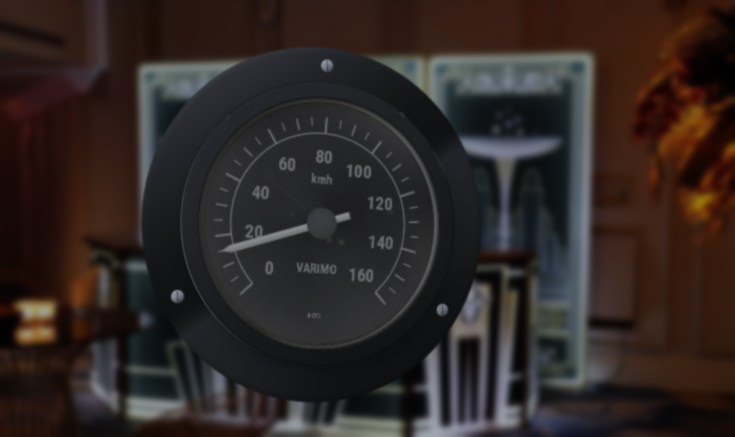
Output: 15km/h
